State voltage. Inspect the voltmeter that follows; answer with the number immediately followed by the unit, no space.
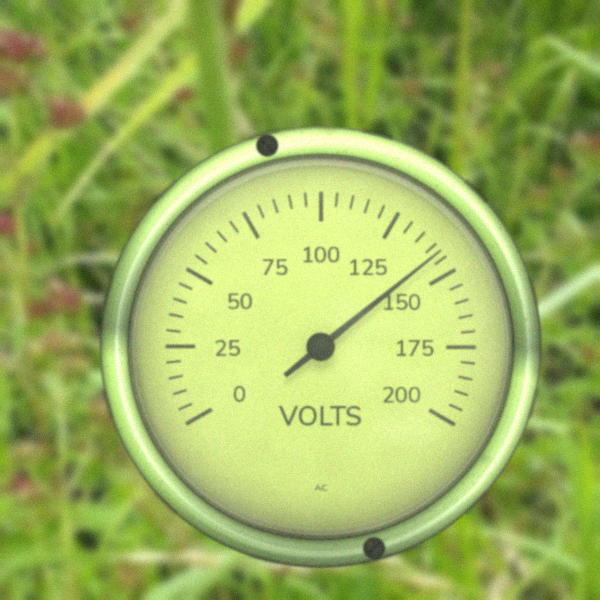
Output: 142.5V
